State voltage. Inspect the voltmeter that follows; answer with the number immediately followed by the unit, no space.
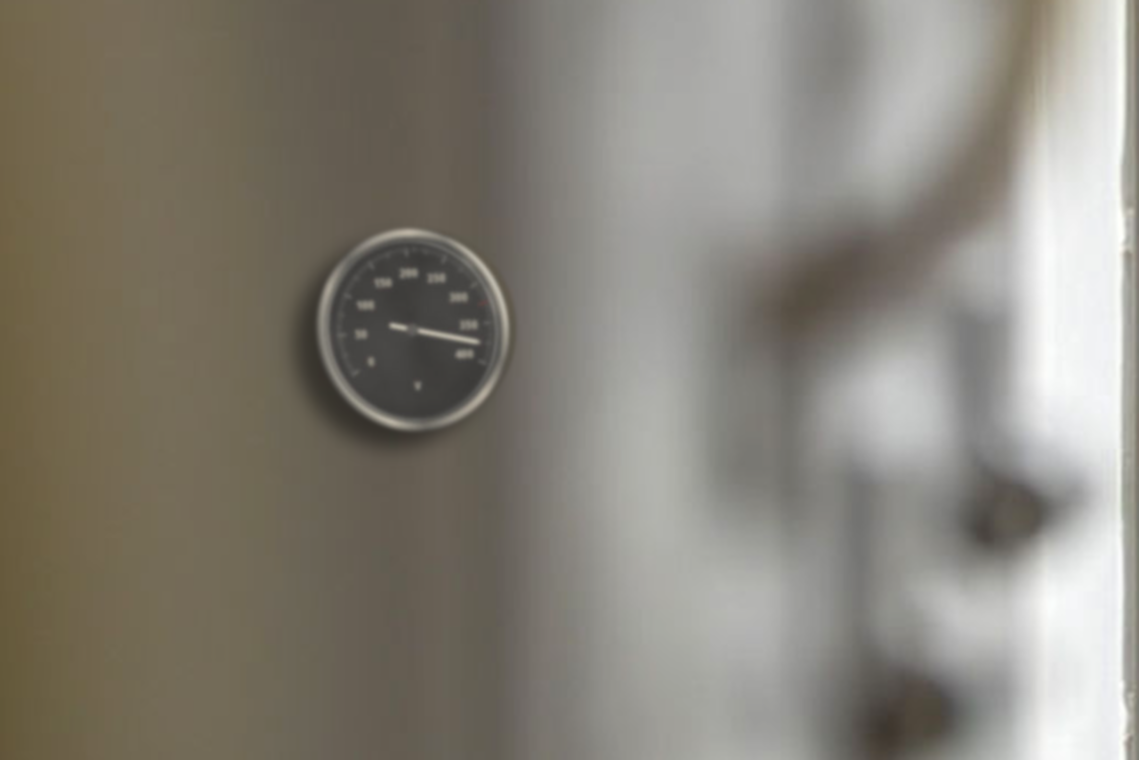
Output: 375V
